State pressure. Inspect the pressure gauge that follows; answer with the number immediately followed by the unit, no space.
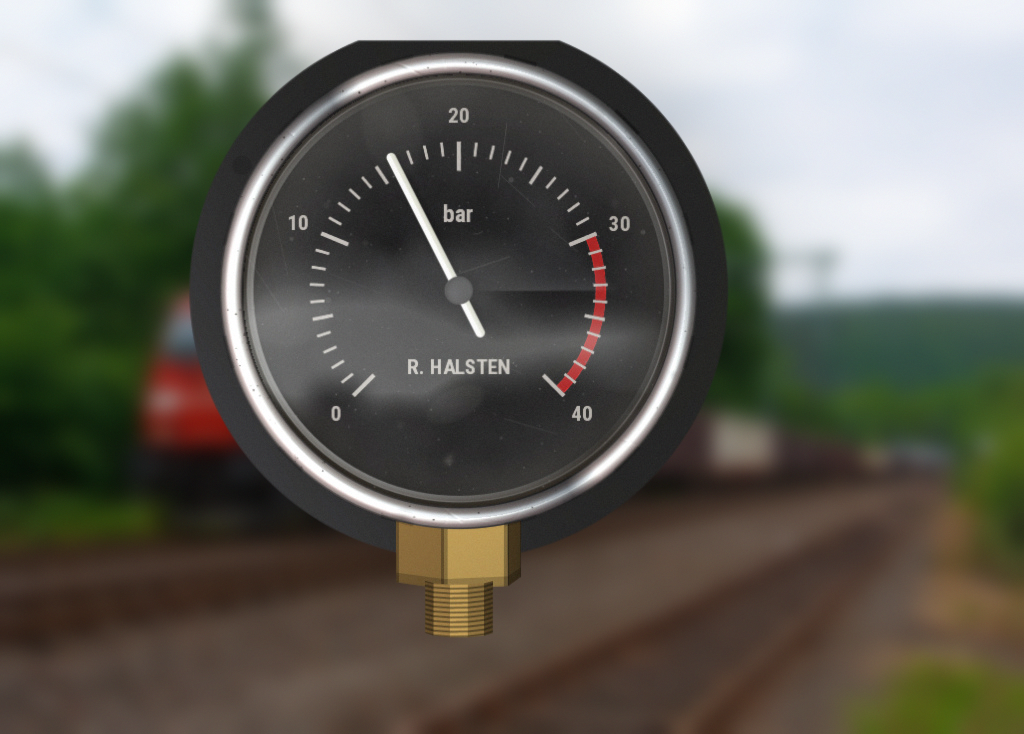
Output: 16bar
